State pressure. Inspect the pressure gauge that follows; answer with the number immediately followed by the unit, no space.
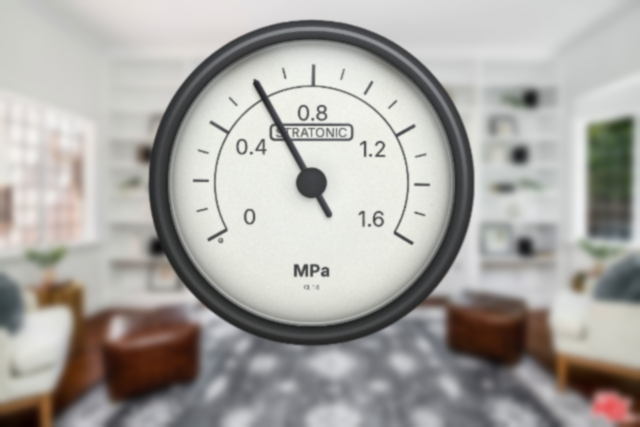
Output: 0.6MPa
